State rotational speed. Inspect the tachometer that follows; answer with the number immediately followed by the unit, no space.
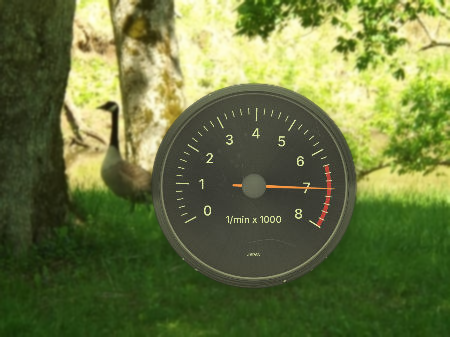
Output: 7000rpm
